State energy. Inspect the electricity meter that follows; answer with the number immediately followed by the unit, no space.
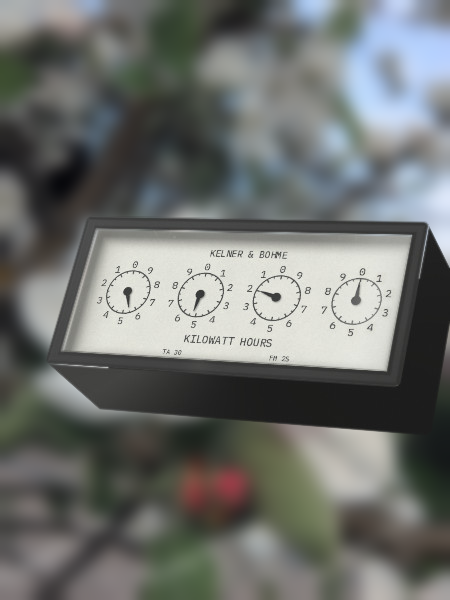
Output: 5520kWh
